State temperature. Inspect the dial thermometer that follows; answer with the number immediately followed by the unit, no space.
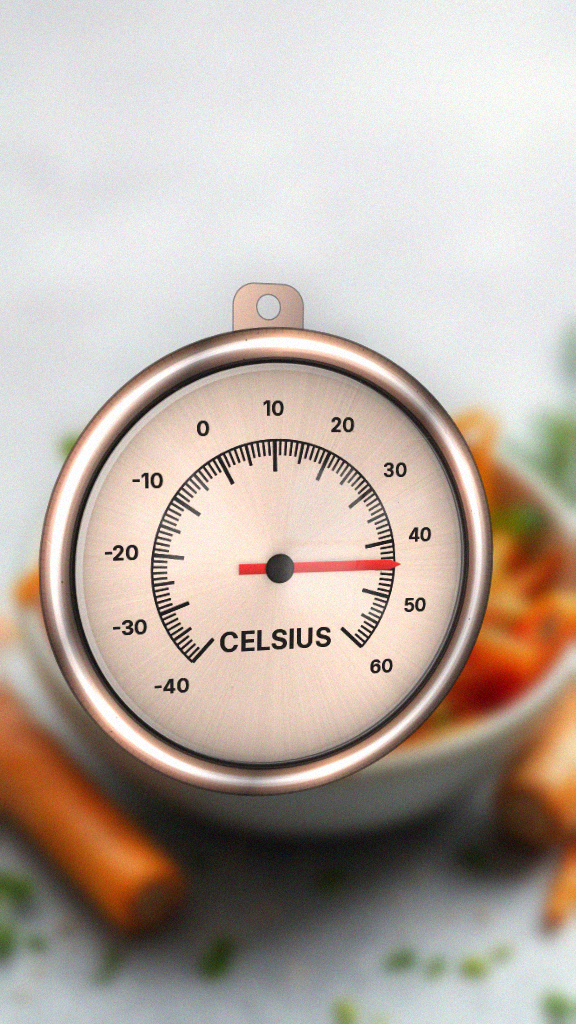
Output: 44°C
